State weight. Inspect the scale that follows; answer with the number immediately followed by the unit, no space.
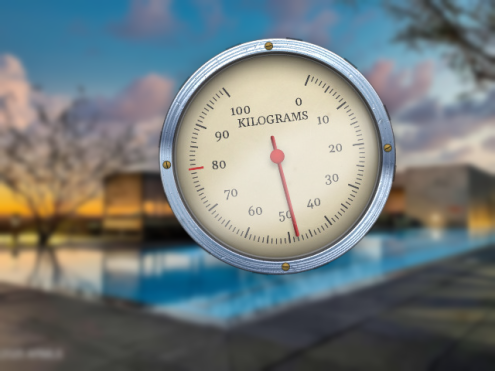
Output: 48kg
